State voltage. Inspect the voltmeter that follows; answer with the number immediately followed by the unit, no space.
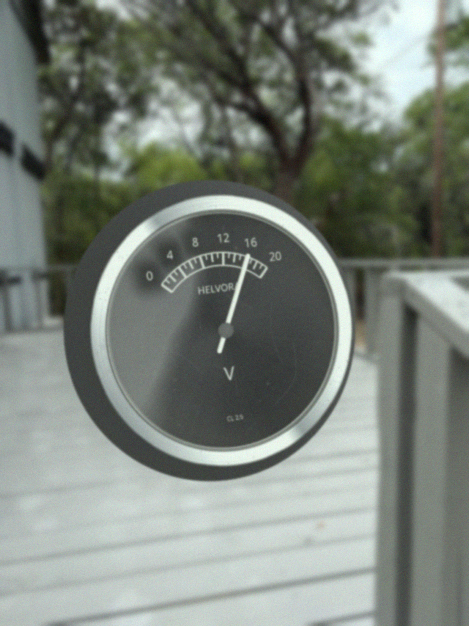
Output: 16V
